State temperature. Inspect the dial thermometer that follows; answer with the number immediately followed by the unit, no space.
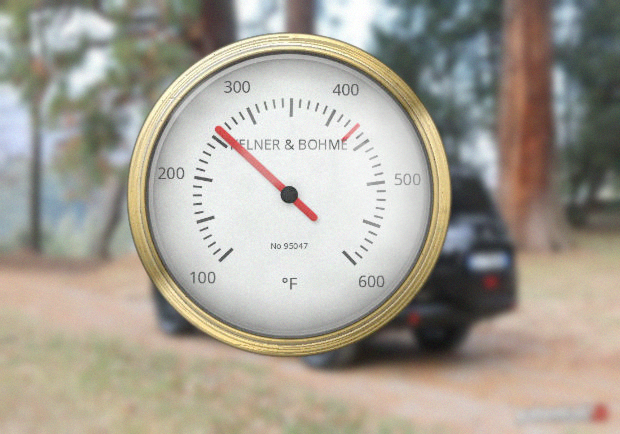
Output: 260°F
